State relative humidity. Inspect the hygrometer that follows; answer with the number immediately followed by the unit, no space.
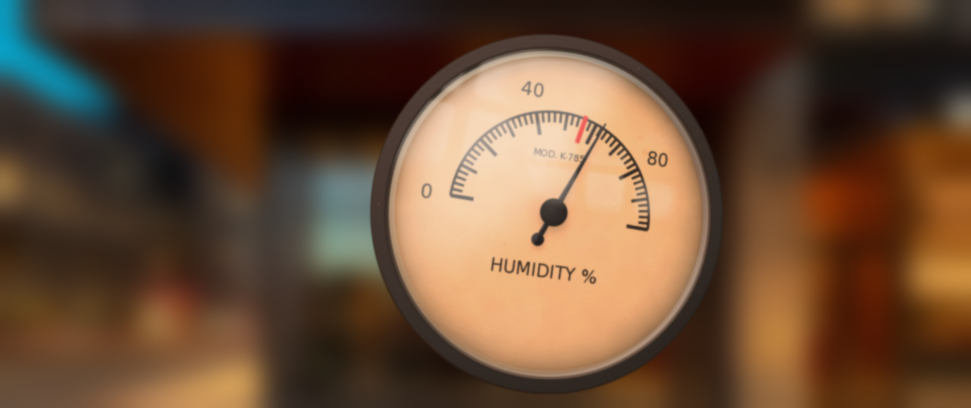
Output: 62%
